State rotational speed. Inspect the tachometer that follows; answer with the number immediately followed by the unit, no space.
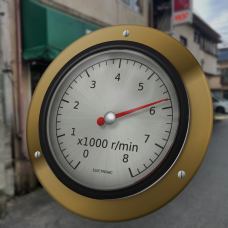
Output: 5800rpm
